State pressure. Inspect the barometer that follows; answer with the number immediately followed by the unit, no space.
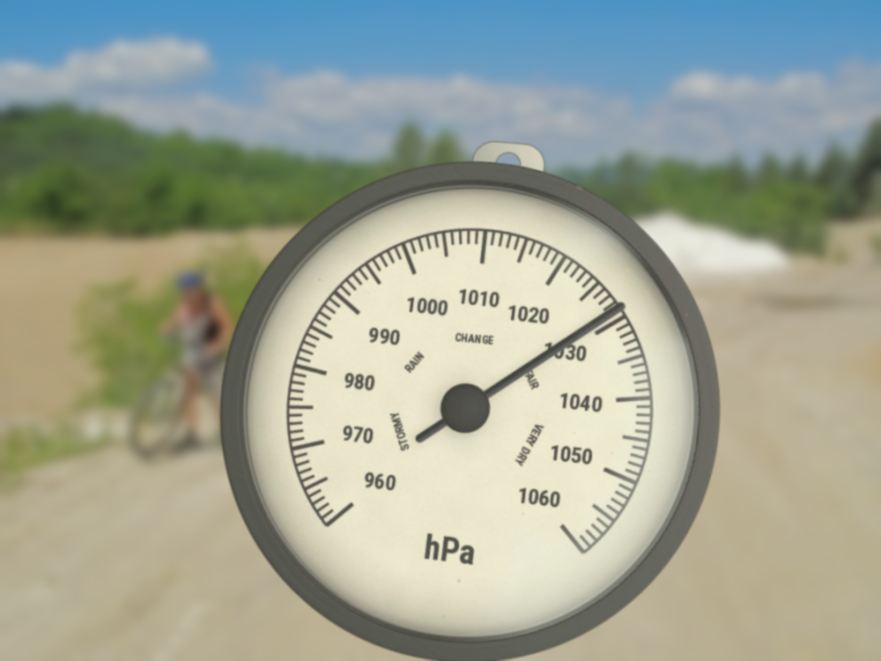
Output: 1029hPa
